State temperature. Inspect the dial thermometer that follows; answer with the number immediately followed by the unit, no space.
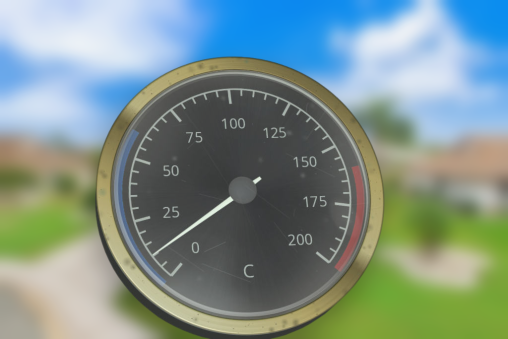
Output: 10°C
